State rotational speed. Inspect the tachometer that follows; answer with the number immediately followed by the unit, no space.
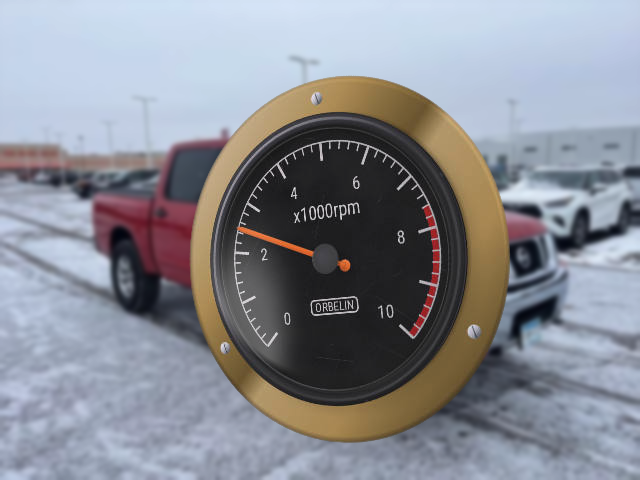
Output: 2500rpm
